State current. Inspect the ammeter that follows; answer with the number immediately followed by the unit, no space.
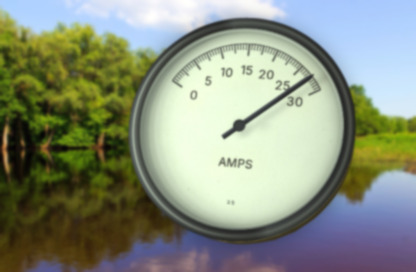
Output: 27.5A
